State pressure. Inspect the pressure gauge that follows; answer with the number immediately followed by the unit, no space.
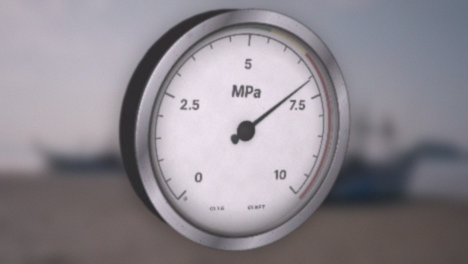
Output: 7MPa
